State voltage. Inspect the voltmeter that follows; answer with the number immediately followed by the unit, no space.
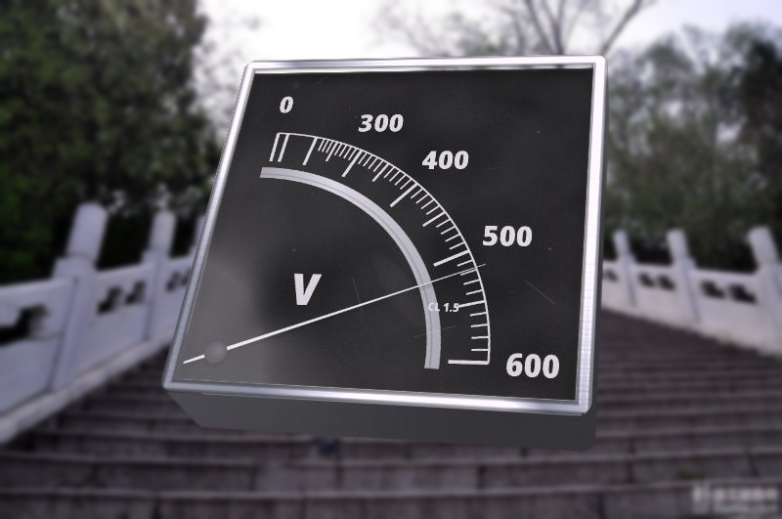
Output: 520V
